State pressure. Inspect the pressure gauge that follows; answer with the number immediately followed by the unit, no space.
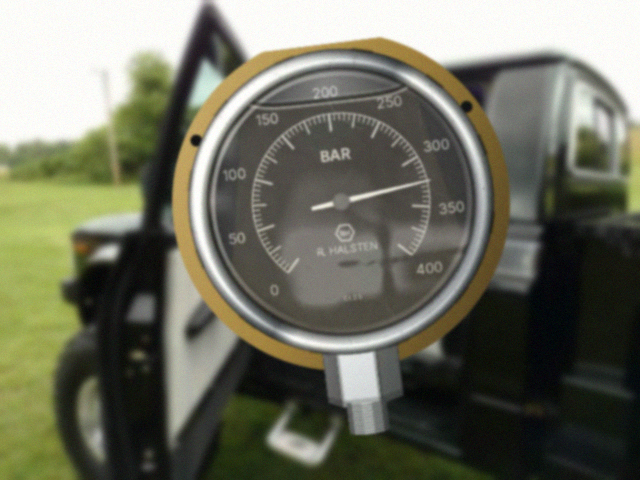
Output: 325bar
